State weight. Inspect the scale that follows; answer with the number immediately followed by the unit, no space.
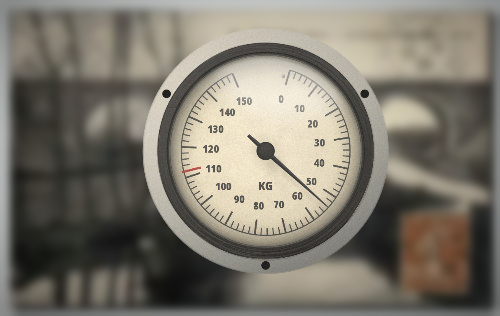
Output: 54kg
